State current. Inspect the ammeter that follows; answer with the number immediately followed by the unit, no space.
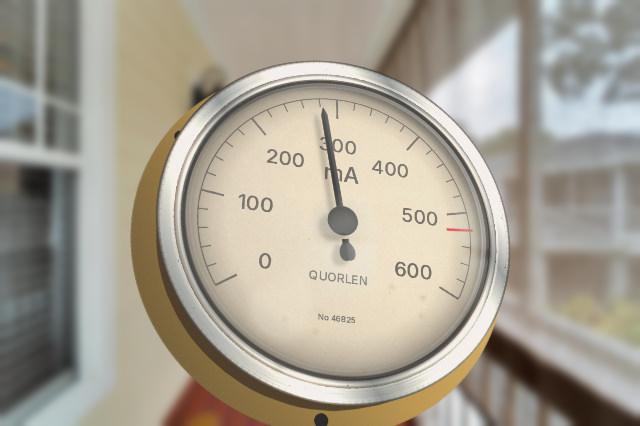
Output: 280mA
